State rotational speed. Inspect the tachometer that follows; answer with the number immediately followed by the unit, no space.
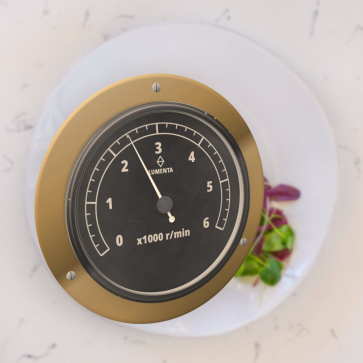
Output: 2400rpm
